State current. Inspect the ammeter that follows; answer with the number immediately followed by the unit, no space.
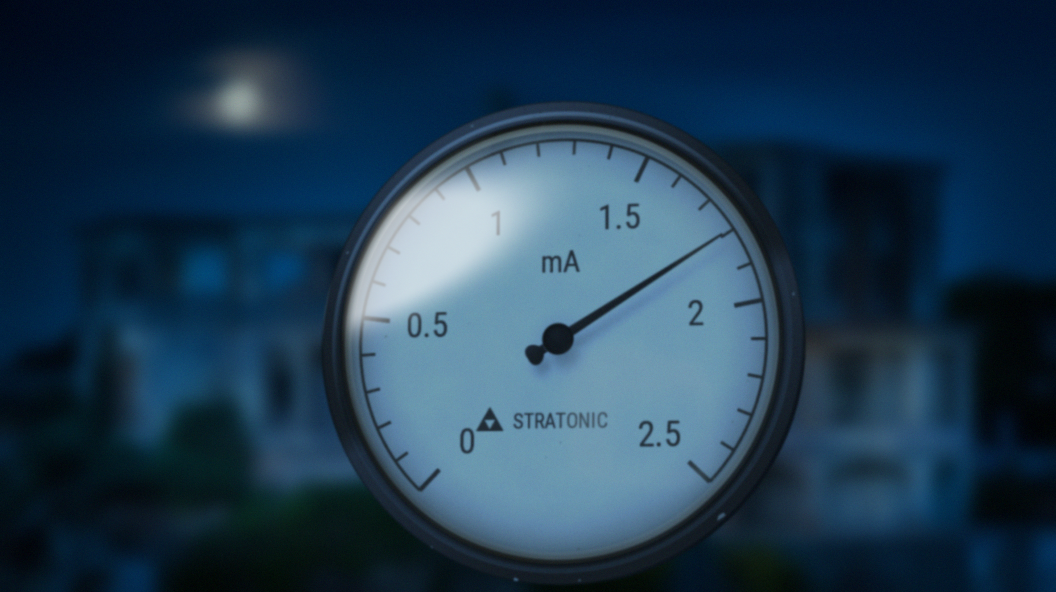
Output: 1.8mA
